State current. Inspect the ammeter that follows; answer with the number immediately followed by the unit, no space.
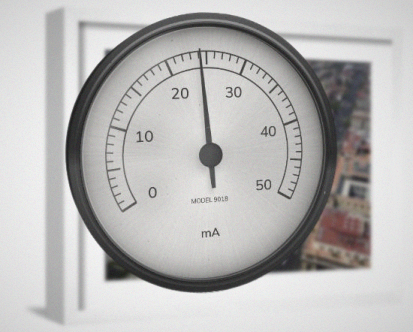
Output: 24mA
